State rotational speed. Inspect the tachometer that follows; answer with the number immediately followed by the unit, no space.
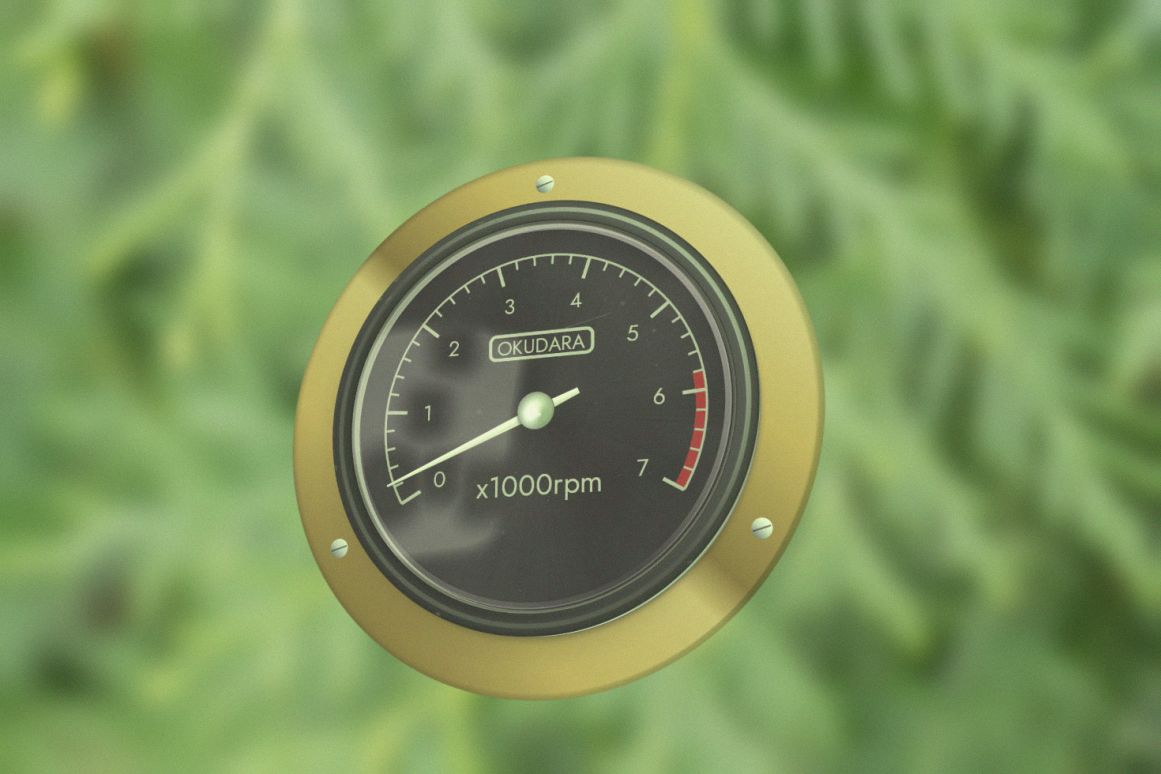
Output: 200rpm
